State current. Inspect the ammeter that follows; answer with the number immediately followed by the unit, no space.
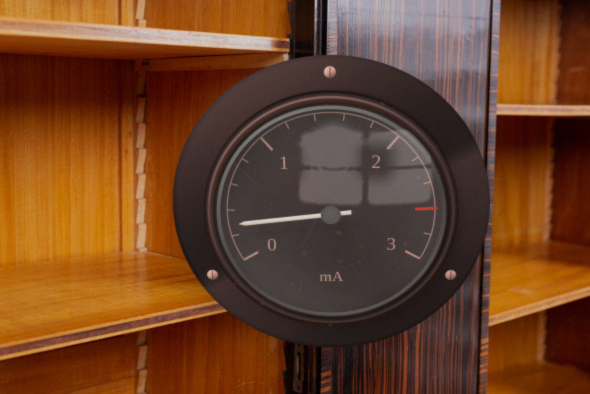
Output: 0.3mA
